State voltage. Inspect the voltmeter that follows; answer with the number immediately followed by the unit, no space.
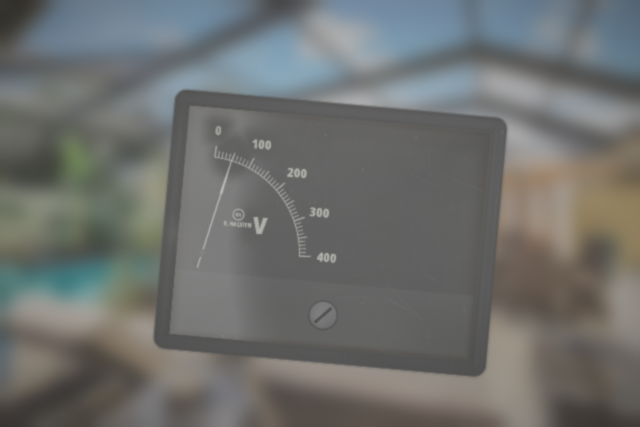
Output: 50V
